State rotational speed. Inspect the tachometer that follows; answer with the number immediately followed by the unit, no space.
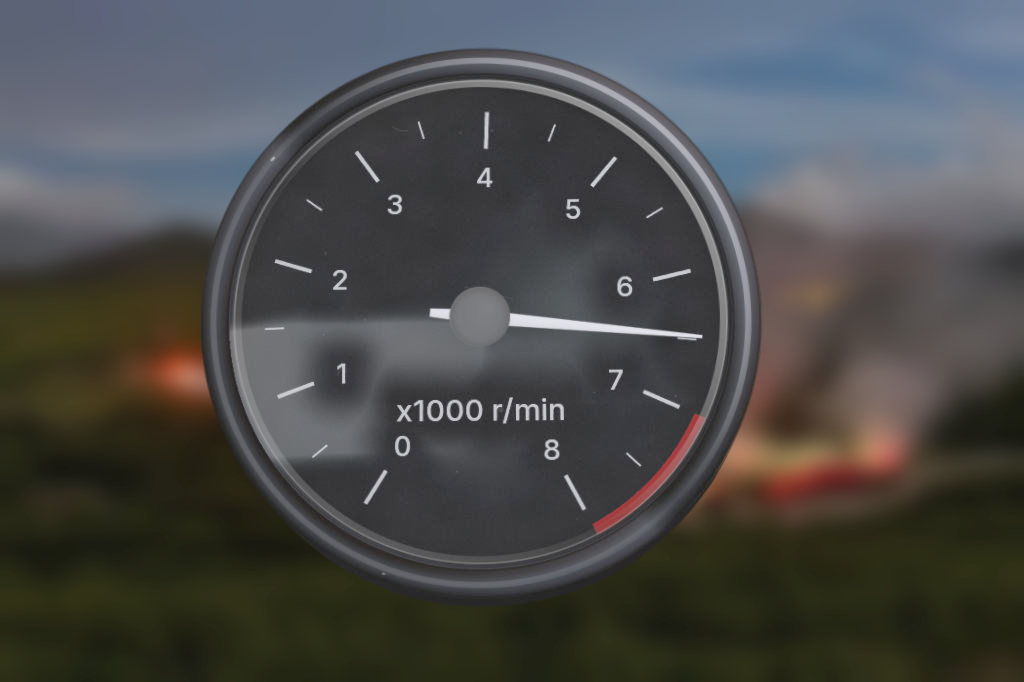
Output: 6500rpm
